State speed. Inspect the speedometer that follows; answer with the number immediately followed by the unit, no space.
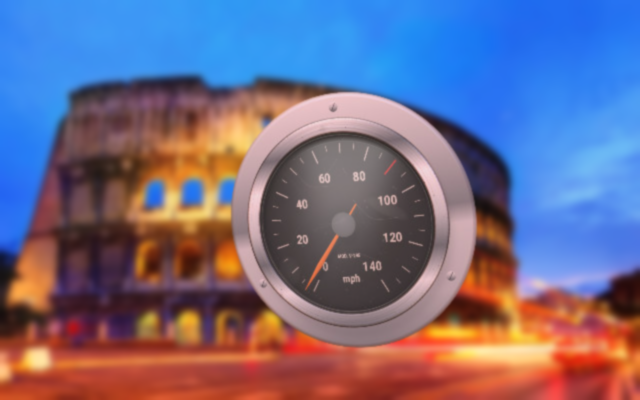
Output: 2.5mph
